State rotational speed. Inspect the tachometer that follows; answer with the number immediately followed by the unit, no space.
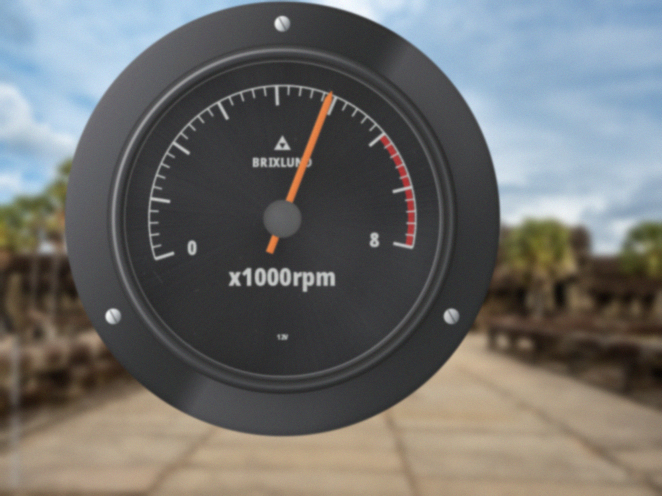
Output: 4900rpm
